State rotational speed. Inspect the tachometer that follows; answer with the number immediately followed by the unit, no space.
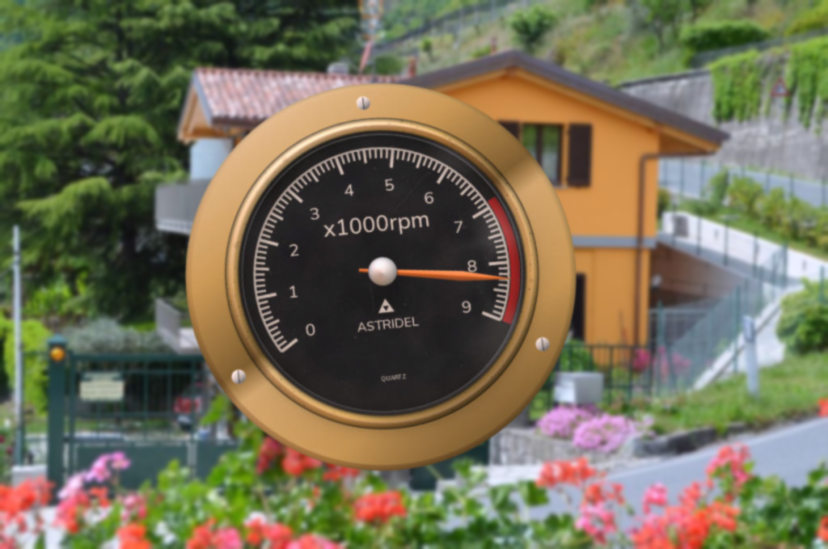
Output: 8300rpm
